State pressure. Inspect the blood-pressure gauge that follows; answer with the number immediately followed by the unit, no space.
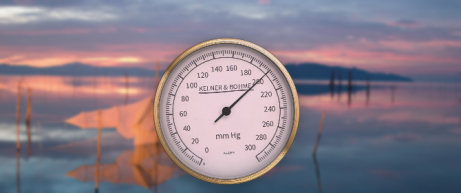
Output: 200mmHg
